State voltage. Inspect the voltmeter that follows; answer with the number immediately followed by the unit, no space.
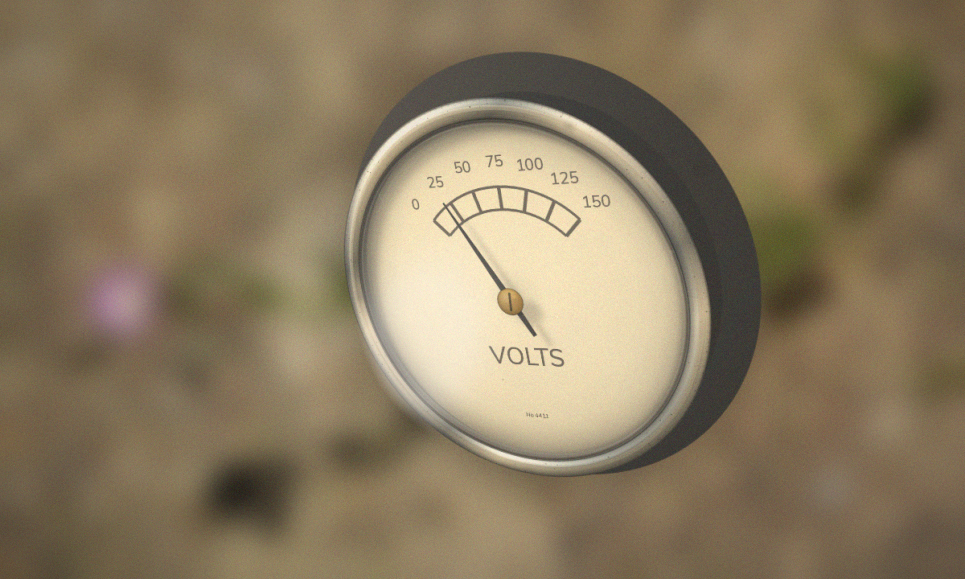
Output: 25V
